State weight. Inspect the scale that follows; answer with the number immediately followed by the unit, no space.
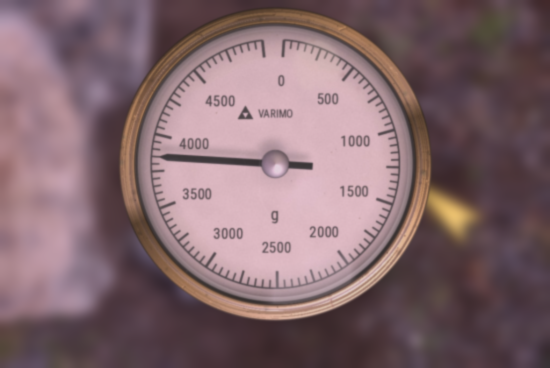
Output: 3850g
